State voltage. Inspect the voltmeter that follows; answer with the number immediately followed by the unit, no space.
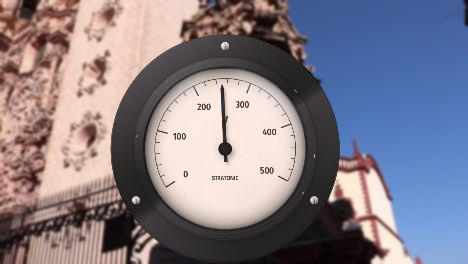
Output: 250V
